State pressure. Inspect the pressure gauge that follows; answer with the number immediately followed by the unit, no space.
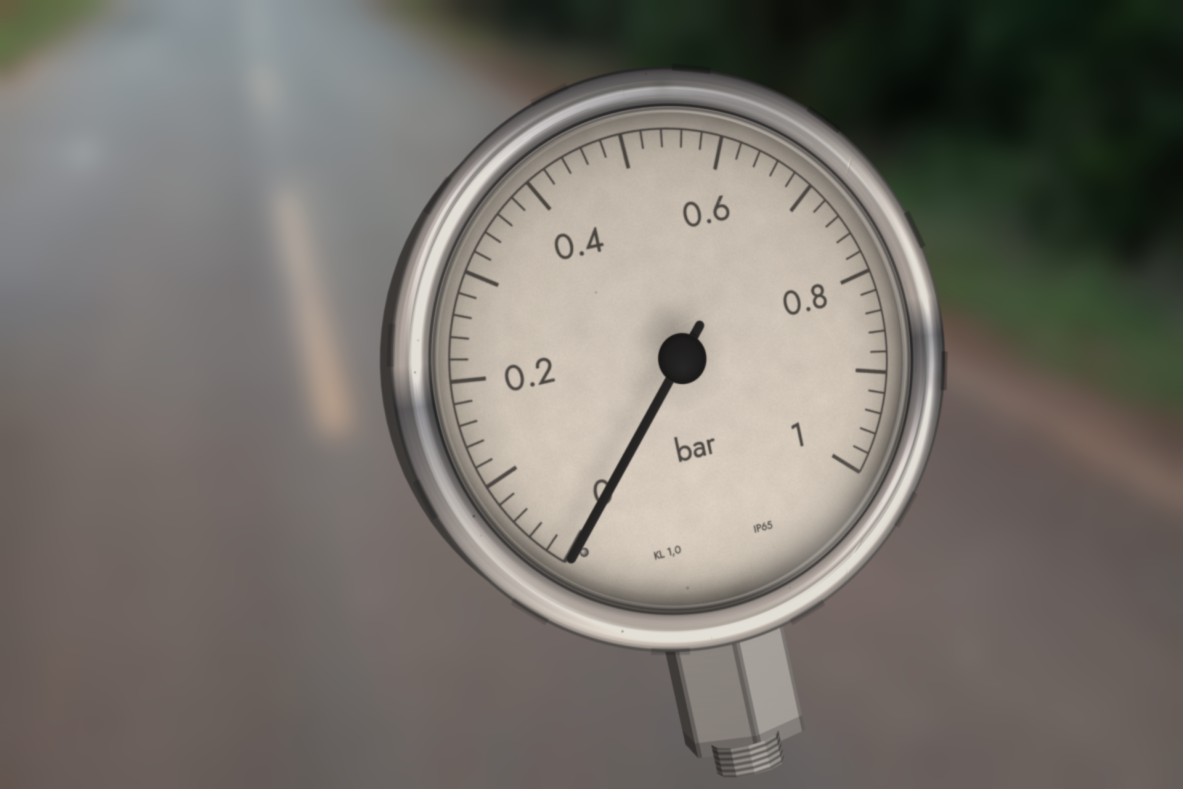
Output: 0bar
